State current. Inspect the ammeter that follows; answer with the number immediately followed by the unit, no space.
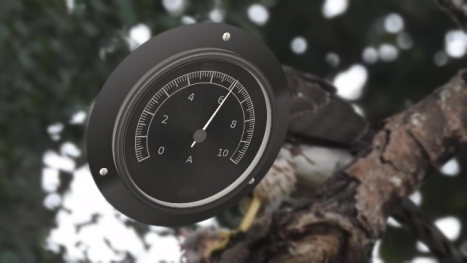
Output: 6A
